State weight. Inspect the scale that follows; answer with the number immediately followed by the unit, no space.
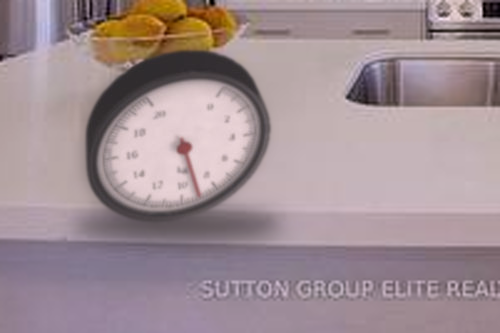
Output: 9kg
